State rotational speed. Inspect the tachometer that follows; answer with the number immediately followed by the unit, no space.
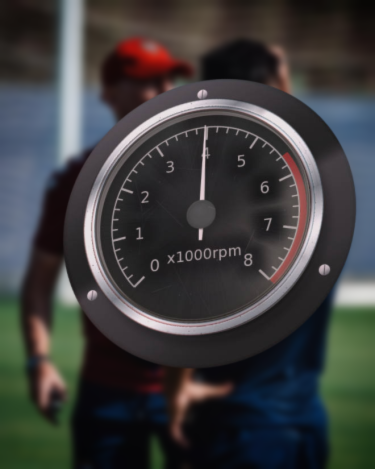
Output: 4000rpm
